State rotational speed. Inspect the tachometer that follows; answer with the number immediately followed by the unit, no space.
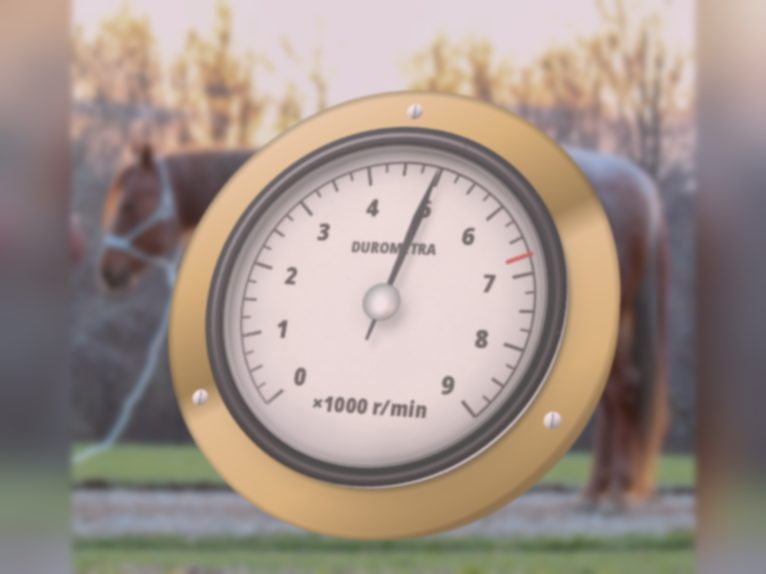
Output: 5000rpm
